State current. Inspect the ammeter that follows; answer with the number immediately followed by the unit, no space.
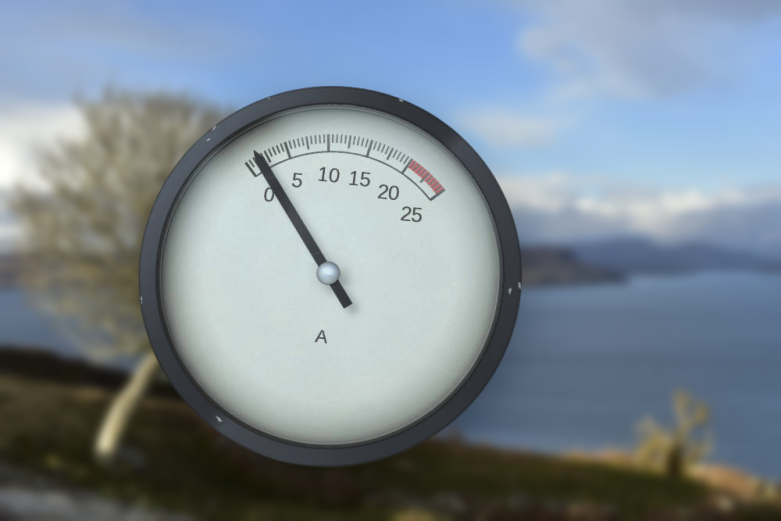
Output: 1.5A
